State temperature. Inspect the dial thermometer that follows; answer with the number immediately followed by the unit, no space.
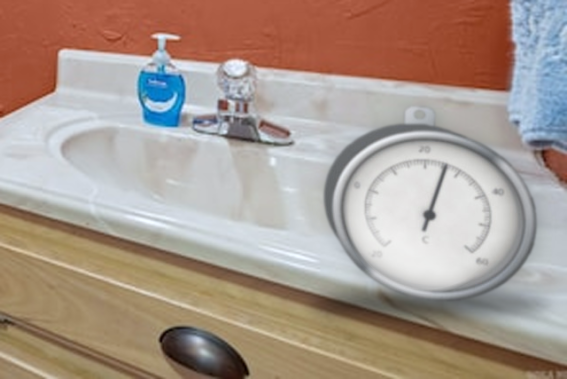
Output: 25°C
